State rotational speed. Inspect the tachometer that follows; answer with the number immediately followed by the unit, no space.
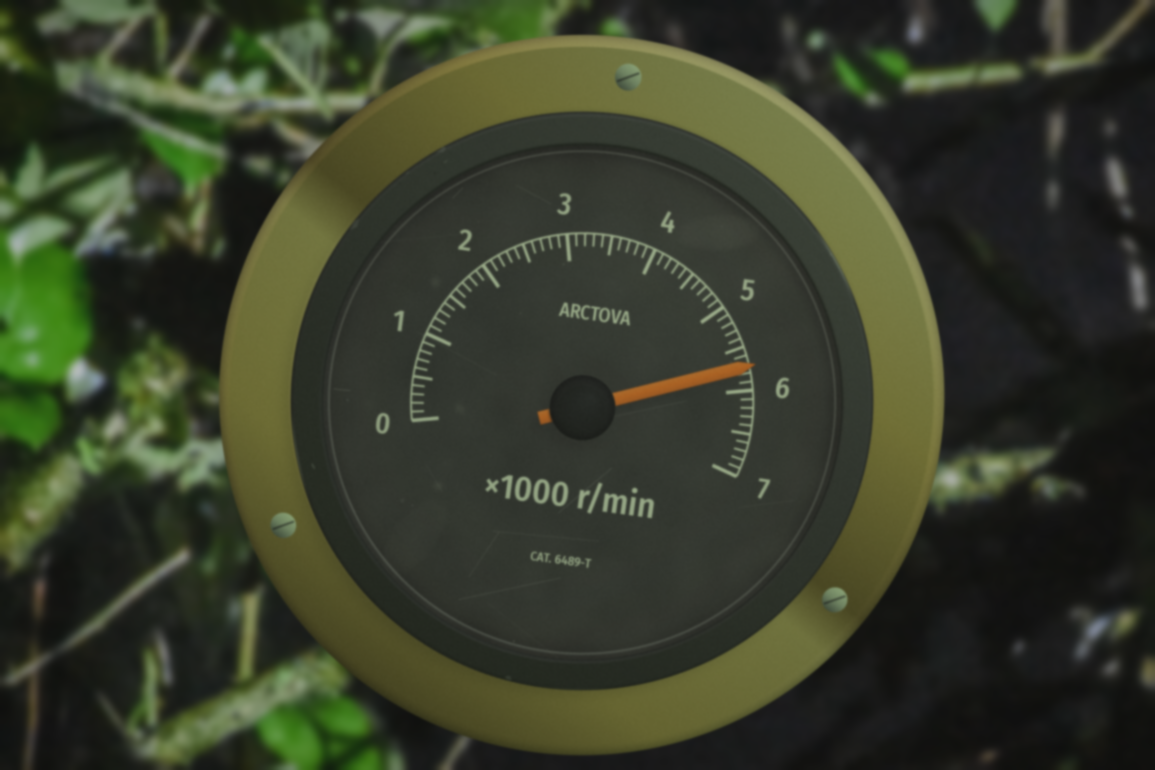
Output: 5700rpm
